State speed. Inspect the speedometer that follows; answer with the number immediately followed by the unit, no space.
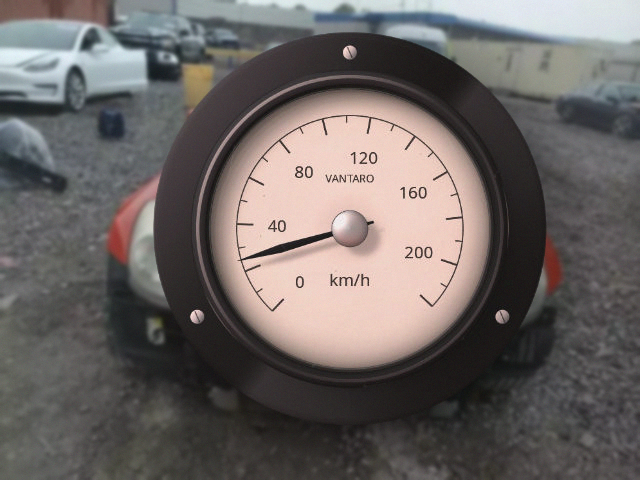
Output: 25km/h
